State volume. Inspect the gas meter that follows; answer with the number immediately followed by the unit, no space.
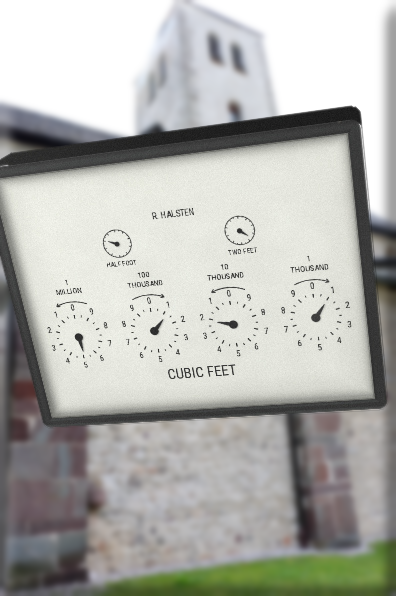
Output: 512100ft³
